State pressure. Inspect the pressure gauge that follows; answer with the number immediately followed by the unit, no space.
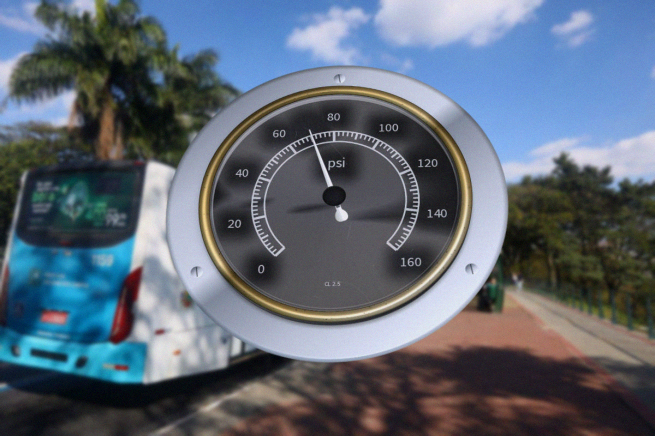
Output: 70psi
